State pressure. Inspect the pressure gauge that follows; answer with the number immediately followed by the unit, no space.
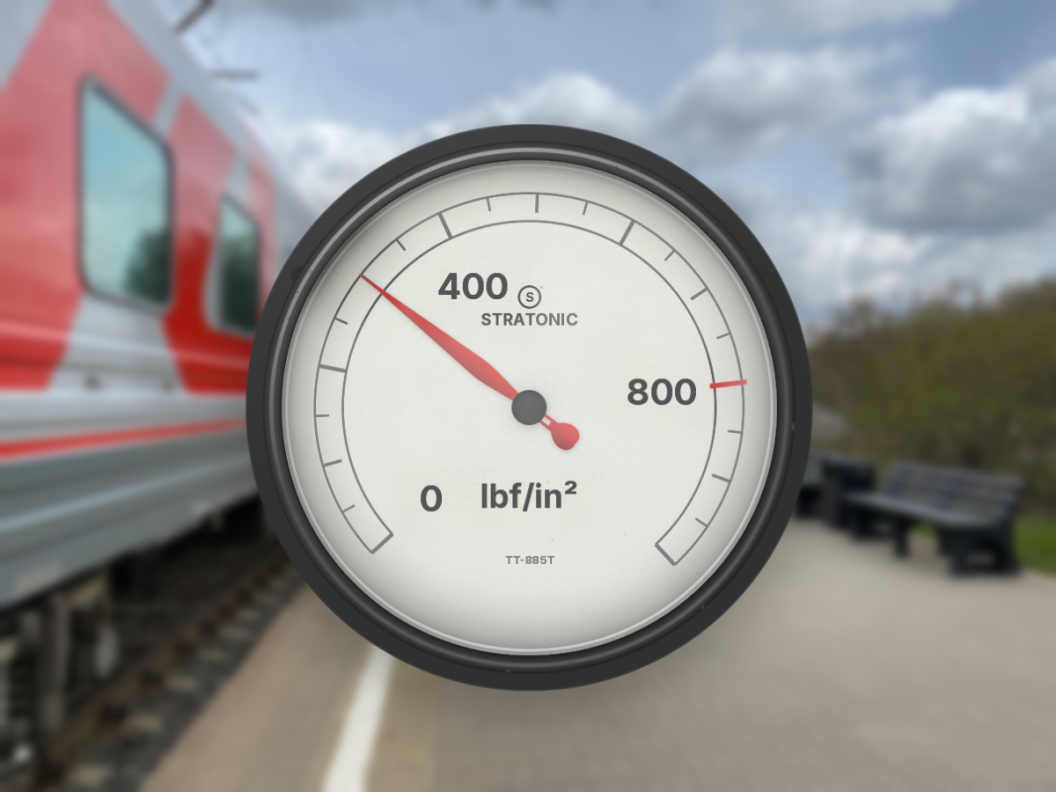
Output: 300psi
